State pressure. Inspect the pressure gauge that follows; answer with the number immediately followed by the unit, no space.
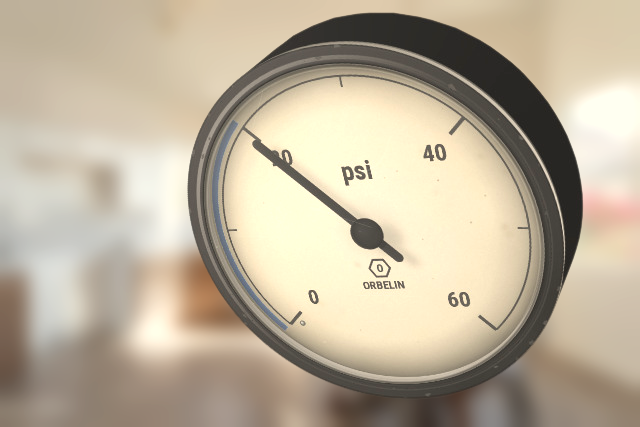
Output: 20psi
